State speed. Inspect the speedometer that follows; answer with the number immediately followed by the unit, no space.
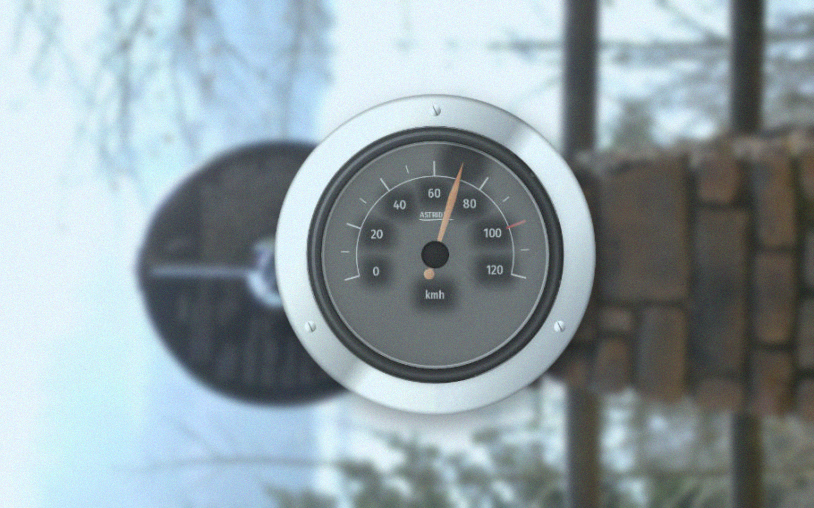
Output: 70km/h
